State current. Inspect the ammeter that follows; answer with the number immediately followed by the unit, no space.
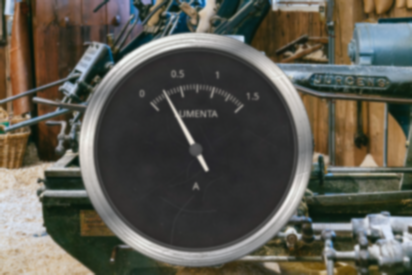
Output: 0.25A
